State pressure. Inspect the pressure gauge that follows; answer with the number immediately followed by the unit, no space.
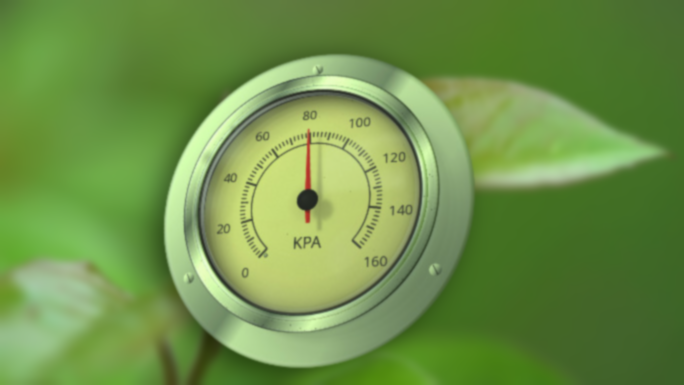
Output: 80kPa
